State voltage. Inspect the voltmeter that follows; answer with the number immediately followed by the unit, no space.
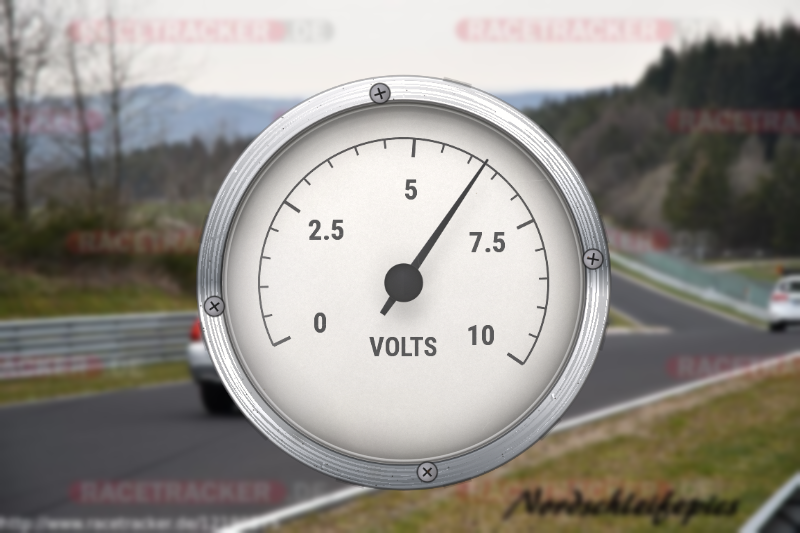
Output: 6.25V
